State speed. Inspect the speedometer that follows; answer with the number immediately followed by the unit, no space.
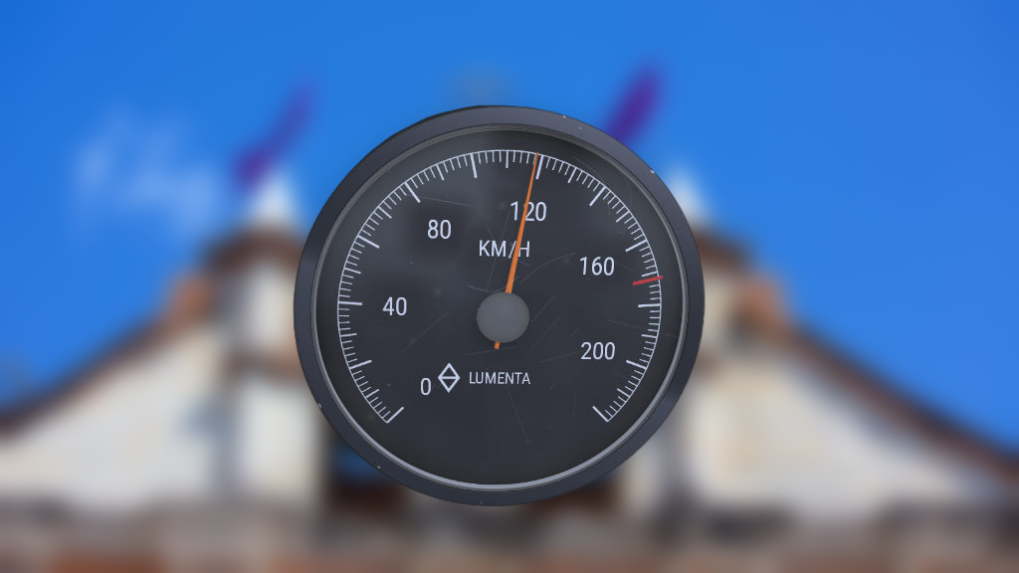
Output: 118km/h
